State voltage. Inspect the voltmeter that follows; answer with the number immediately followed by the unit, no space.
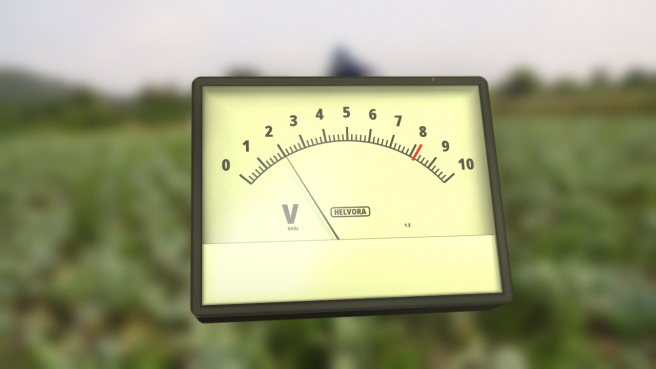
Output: 2V
